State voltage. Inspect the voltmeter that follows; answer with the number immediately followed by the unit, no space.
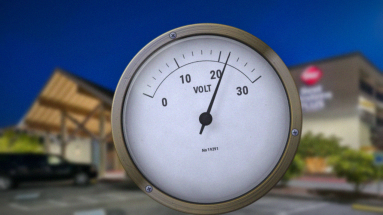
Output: 22V
